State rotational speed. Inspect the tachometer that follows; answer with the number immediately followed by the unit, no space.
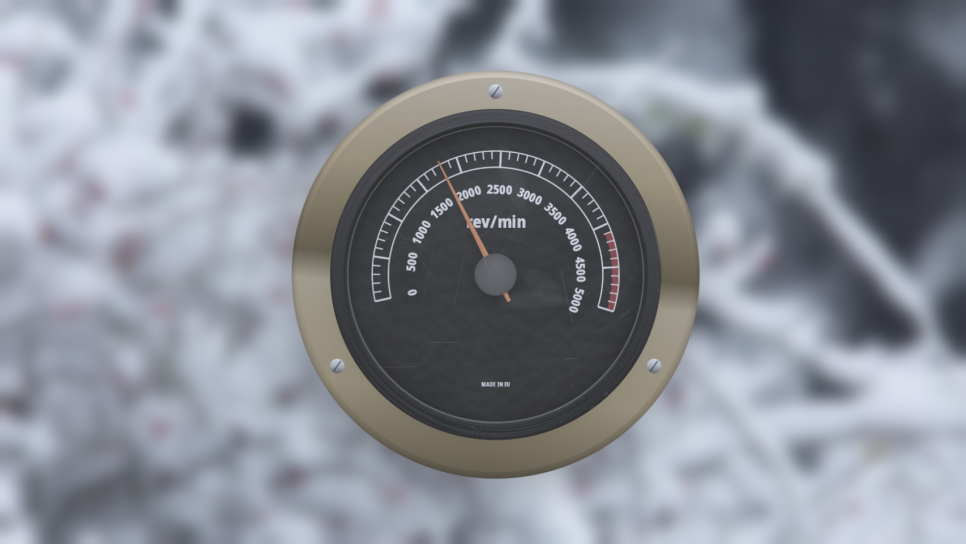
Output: 1800rpm
